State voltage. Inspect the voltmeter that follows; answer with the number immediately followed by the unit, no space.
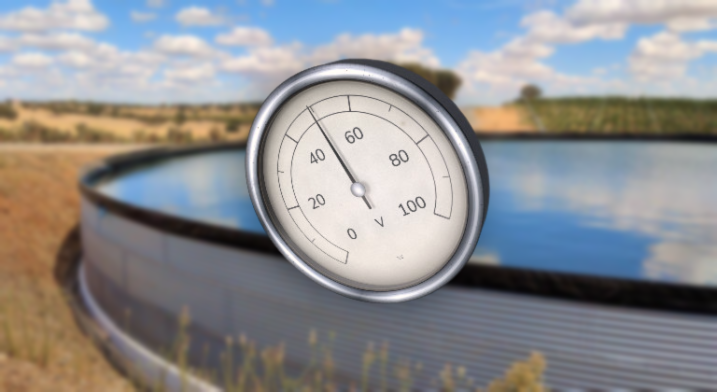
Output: 50V
